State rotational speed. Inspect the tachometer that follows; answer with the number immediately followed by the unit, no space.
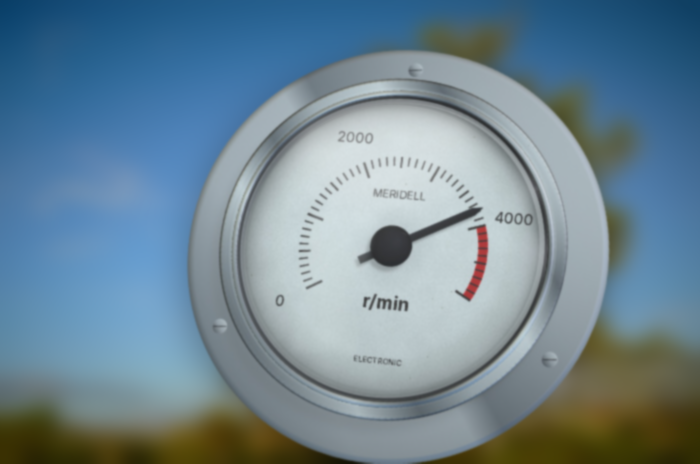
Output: 3800rpm
